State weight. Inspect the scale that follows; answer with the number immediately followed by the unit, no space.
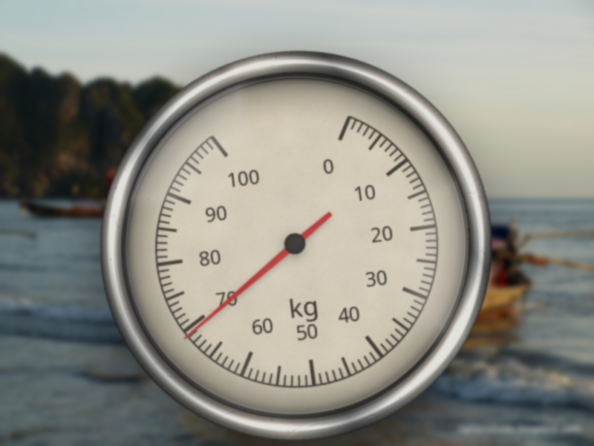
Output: 69kg
